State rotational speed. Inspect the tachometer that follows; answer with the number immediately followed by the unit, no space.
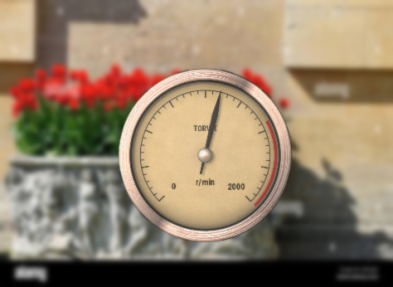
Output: 1100rpm
